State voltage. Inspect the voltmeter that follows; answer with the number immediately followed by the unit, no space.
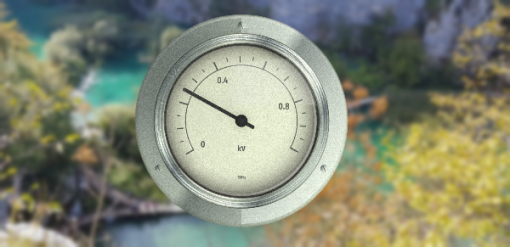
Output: 0.25kV
